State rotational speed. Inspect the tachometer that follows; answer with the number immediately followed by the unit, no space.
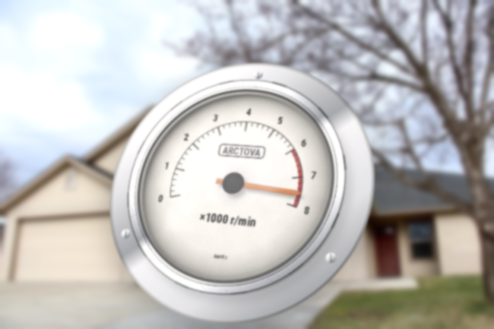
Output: 7600rpm
